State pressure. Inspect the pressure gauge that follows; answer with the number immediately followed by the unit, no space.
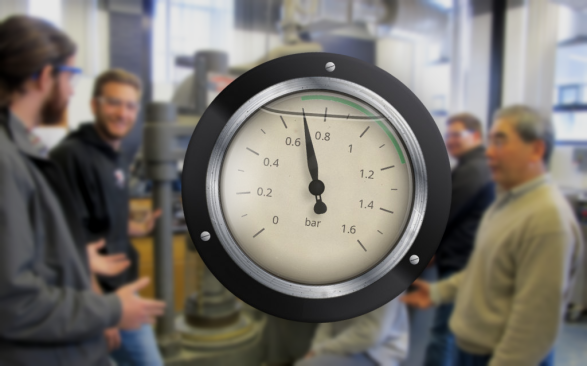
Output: 0.7bar
